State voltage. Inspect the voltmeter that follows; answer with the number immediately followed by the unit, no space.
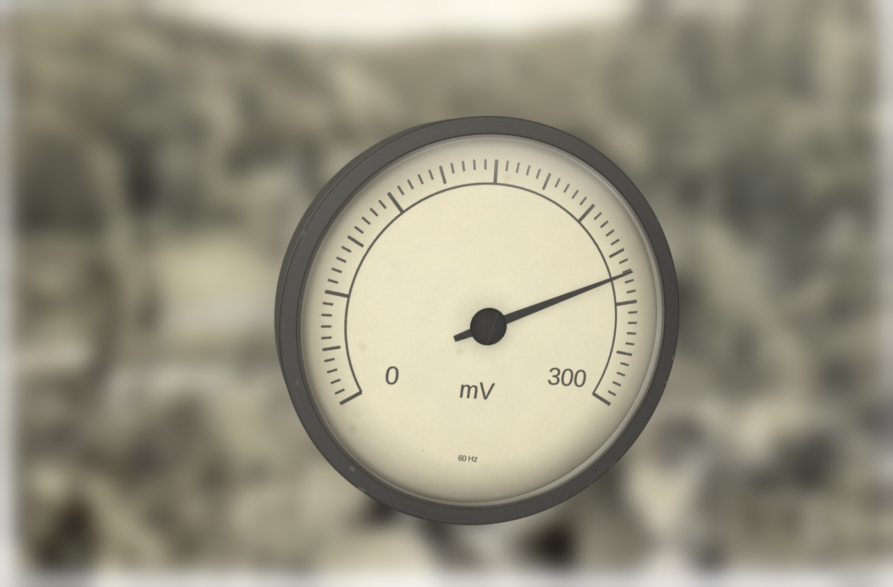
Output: 235mV
